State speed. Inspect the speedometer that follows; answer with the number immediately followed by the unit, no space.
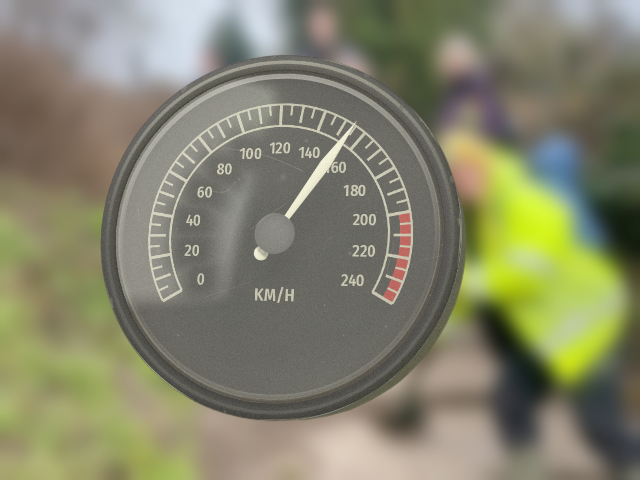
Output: 155km/h
